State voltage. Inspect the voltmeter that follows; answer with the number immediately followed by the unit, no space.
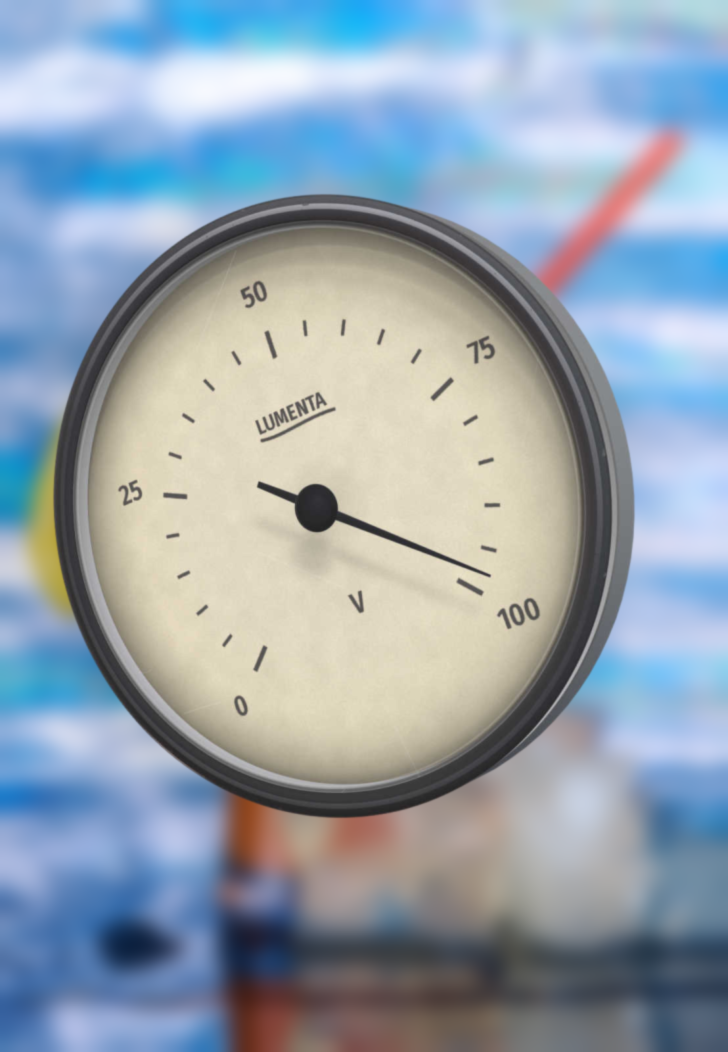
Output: 97.5V
